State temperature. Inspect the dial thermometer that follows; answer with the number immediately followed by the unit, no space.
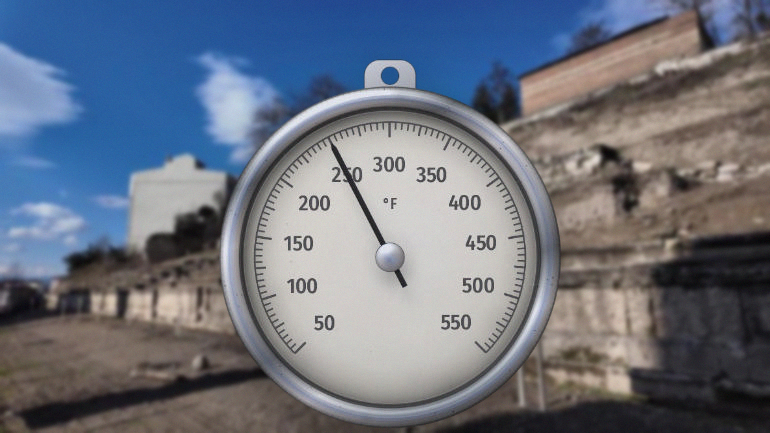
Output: 250°F
